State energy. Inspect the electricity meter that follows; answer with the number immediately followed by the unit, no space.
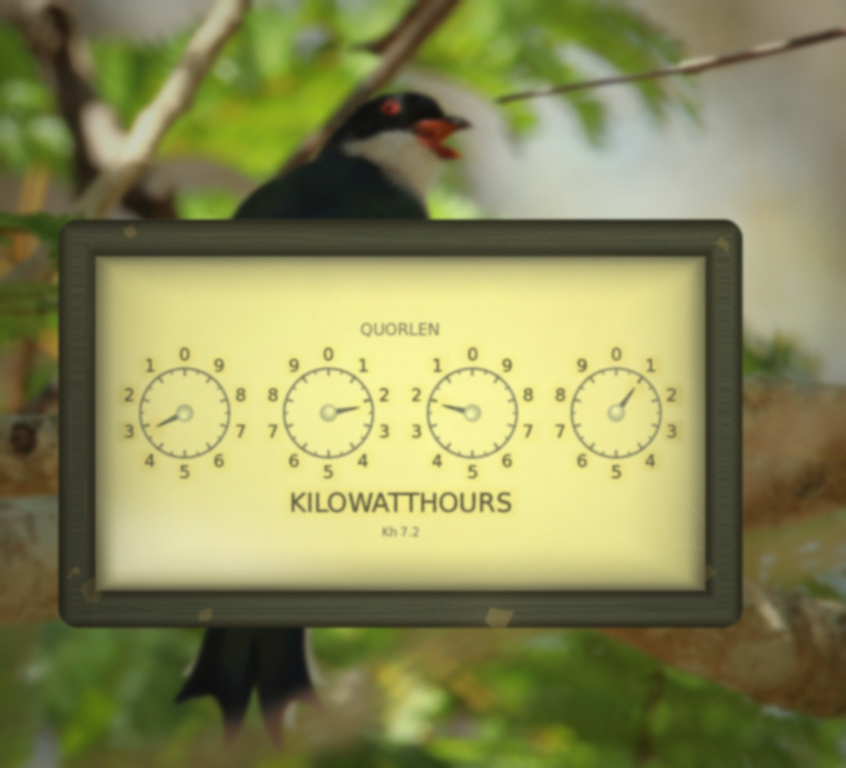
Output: 3221kWh
